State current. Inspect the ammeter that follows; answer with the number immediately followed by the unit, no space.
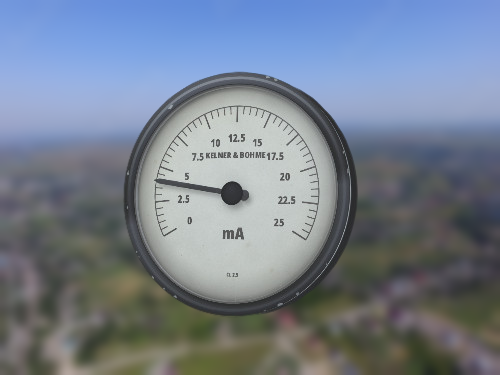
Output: 4mA
